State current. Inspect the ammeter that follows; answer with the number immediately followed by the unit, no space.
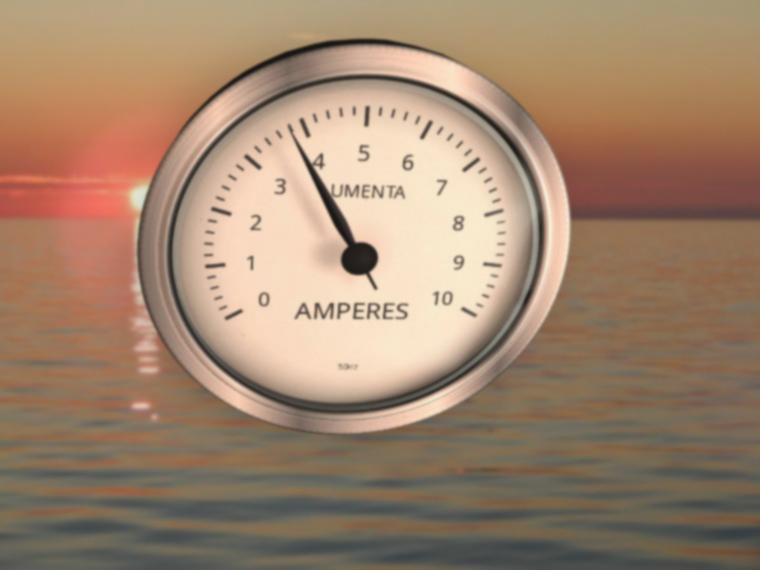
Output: 3.8A
